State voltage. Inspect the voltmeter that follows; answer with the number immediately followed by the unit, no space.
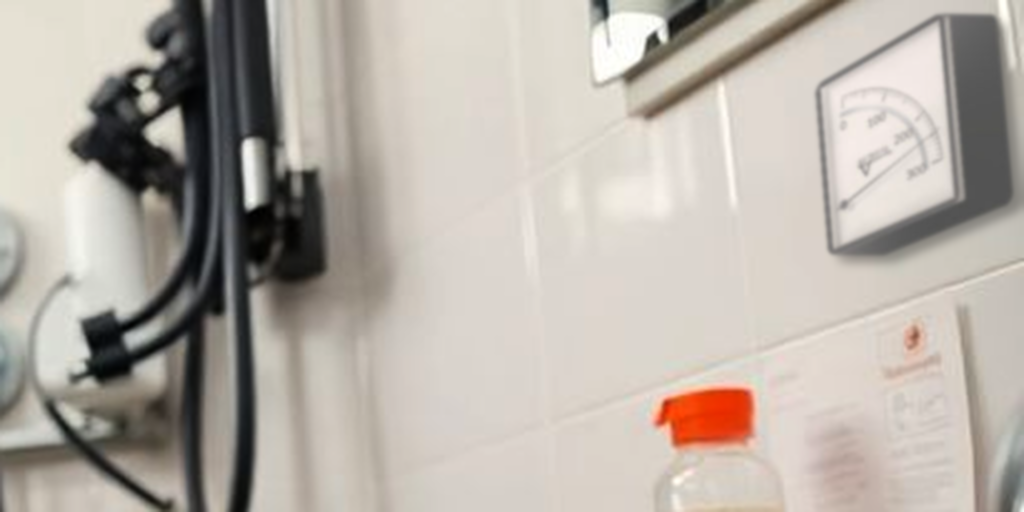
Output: 250V
